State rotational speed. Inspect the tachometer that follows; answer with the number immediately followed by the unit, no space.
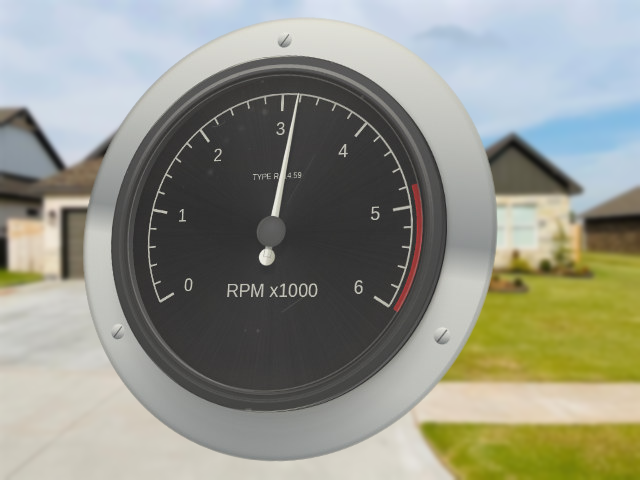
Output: 3200rpm
